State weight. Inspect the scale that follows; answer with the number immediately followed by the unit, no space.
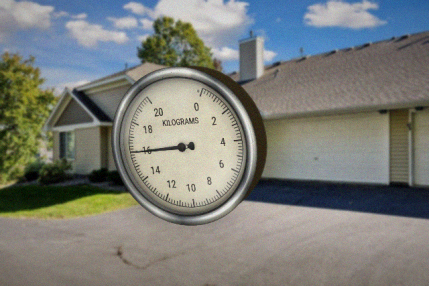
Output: 16kg
